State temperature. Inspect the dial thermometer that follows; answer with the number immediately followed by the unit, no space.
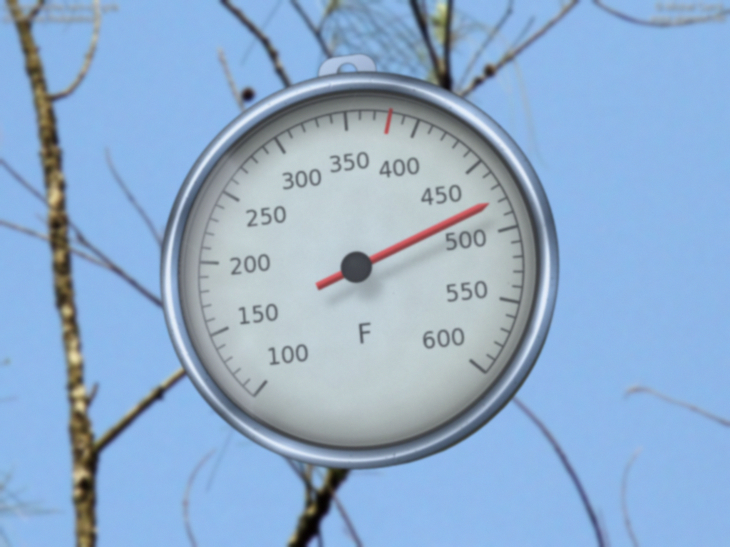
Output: 480°F
